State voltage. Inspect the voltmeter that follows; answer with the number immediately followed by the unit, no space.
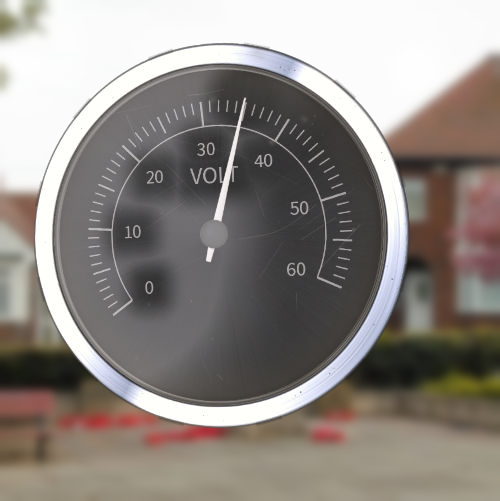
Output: 35V
